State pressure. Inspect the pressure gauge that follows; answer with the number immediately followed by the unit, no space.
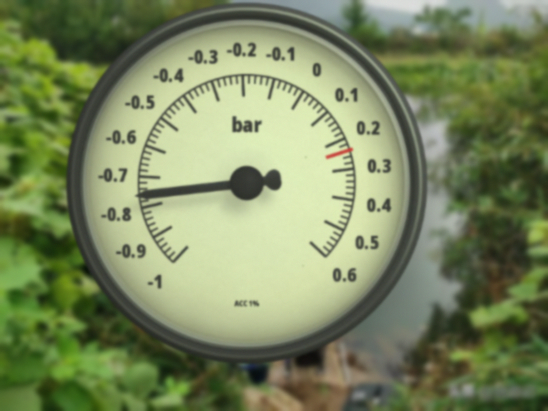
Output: -0.76bar
